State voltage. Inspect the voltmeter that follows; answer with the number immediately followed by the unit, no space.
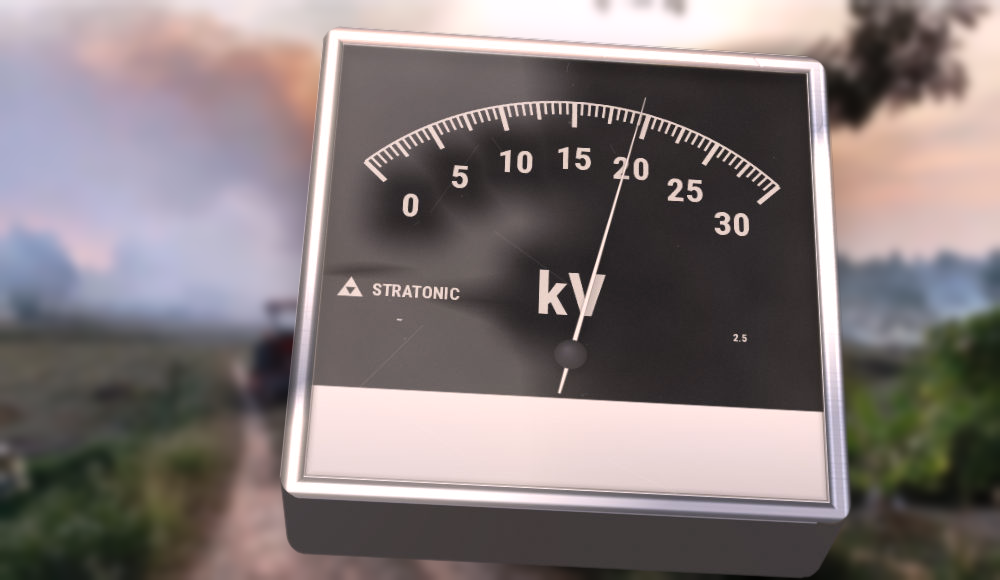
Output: 19.5kV
